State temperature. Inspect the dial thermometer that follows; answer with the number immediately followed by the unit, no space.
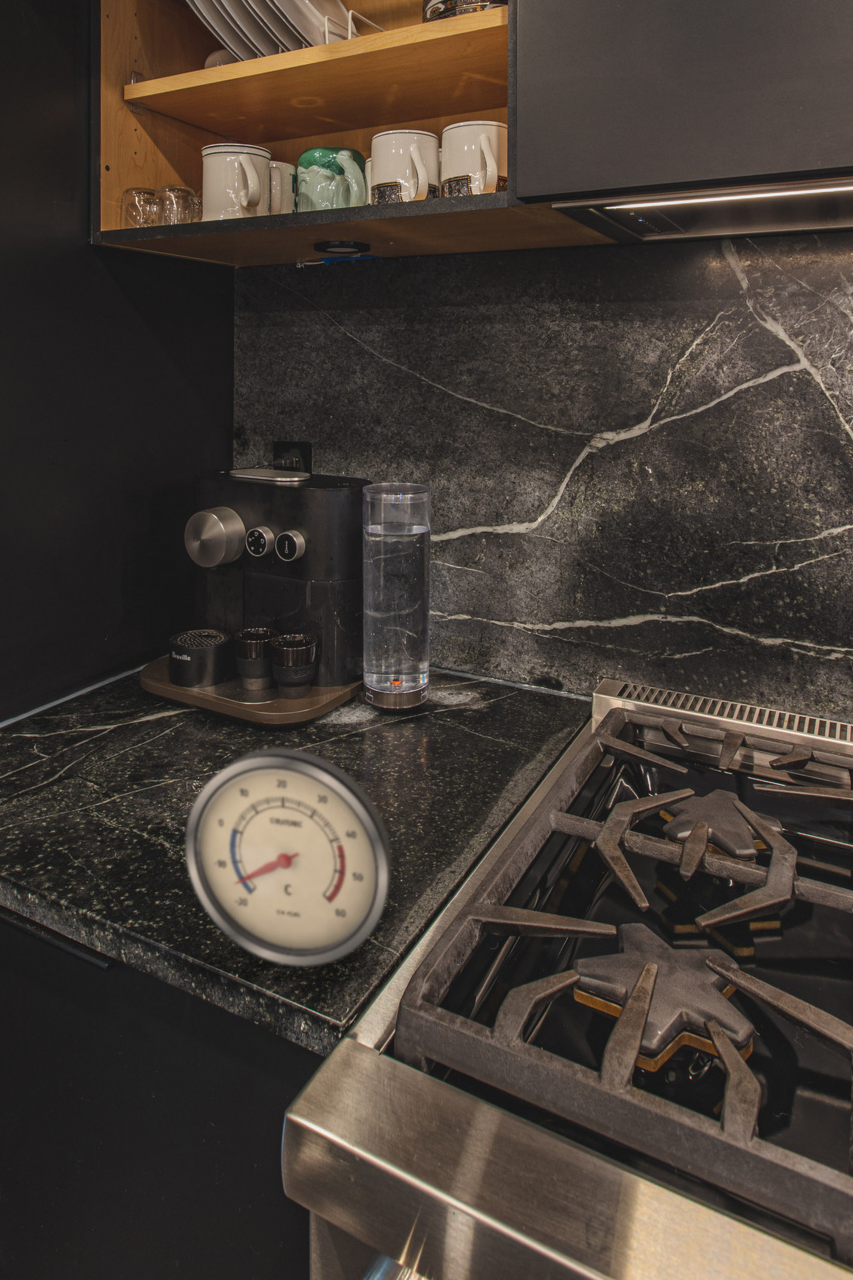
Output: -15°C
